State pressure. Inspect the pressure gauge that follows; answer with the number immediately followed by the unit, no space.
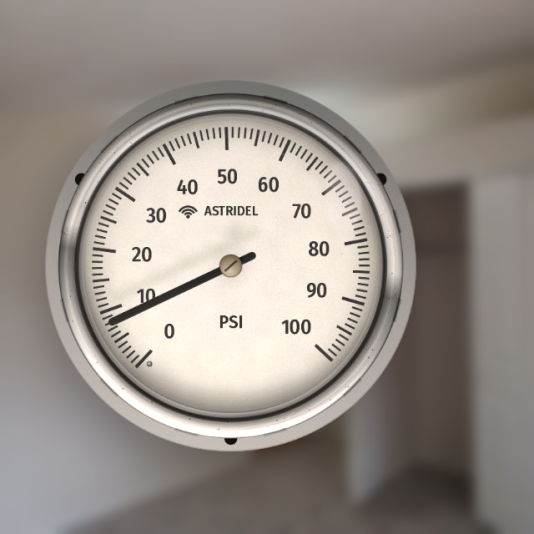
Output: 8psi
